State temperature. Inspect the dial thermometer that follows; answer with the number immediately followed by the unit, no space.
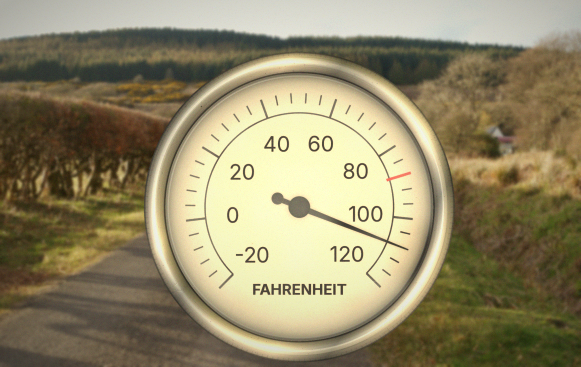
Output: 108°F
